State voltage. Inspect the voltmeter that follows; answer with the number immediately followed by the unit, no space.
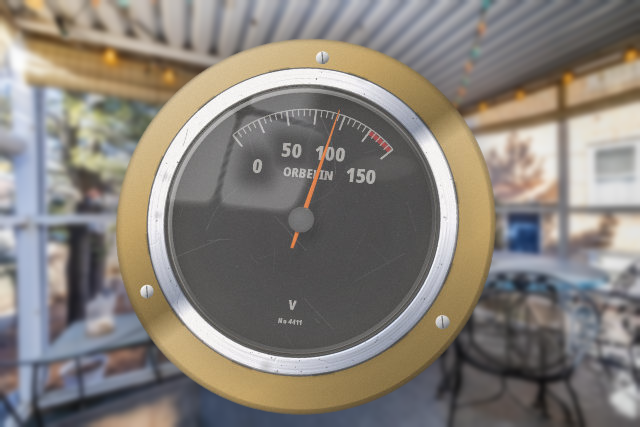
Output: 95V
